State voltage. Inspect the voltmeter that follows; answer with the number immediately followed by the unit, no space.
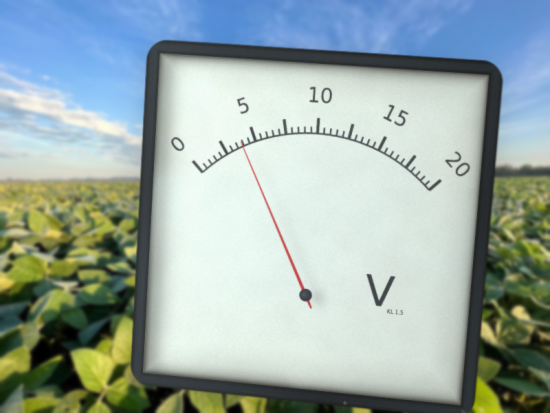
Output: 4V
